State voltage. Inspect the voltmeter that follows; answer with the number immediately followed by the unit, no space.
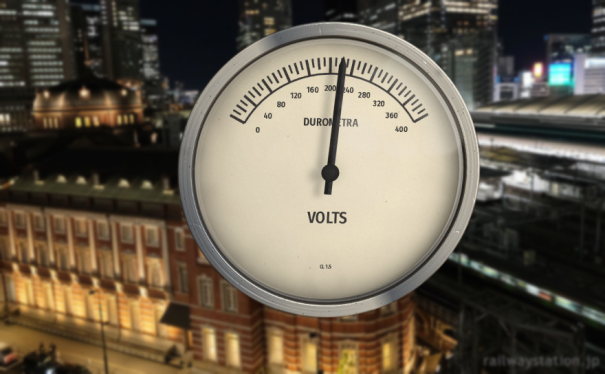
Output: 220V
